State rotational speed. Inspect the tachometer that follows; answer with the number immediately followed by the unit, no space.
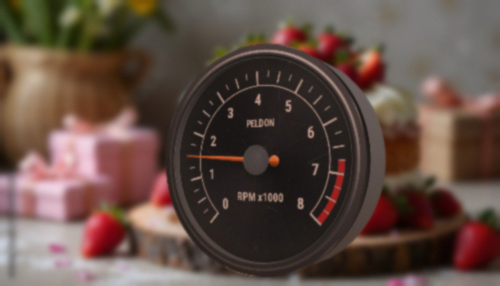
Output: 1500rpm
